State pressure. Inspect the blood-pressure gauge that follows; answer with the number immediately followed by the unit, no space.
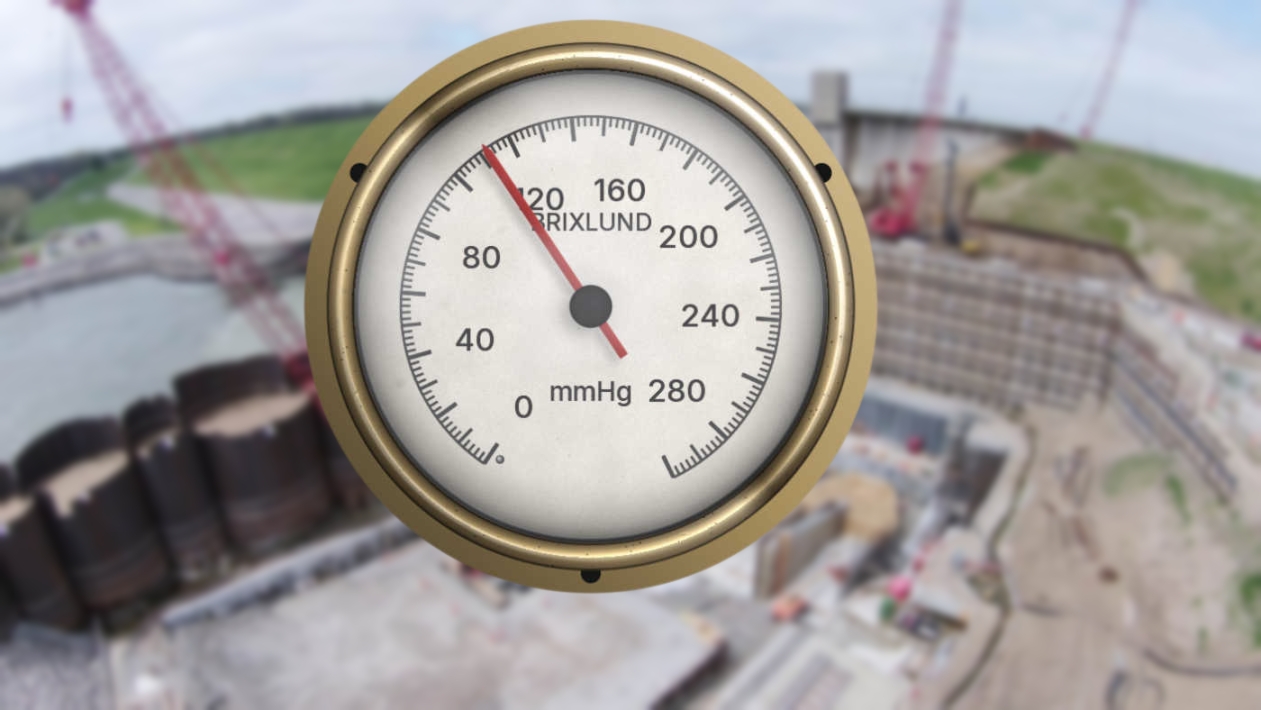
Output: 112mmHg
